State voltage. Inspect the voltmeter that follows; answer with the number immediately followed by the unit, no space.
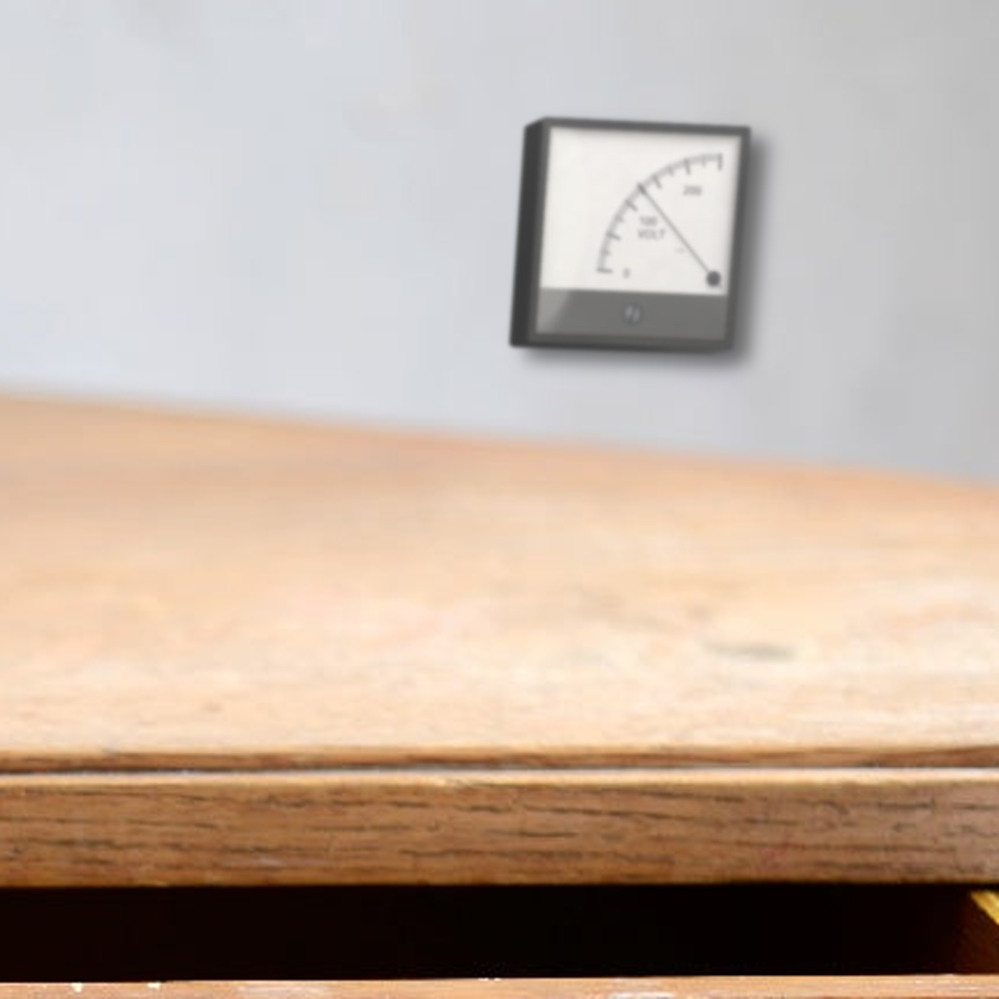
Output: 125V
